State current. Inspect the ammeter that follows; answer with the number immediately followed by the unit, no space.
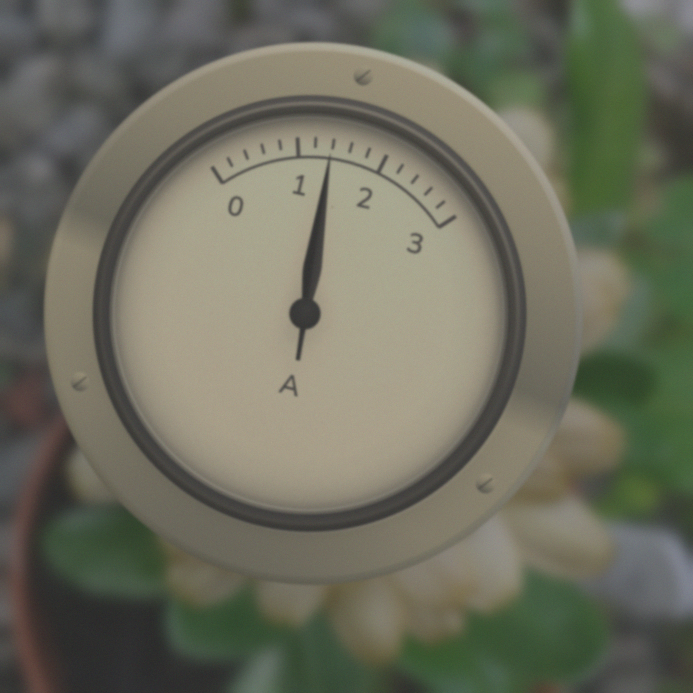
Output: 1.4A
